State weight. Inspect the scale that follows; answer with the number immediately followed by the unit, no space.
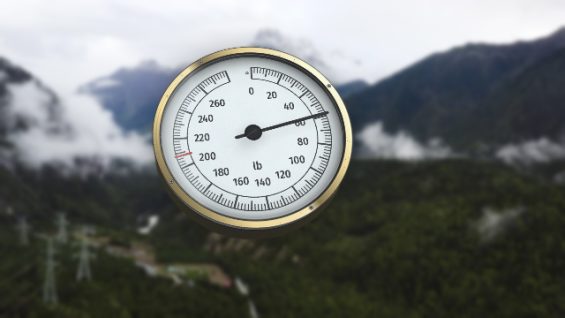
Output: 60lb
